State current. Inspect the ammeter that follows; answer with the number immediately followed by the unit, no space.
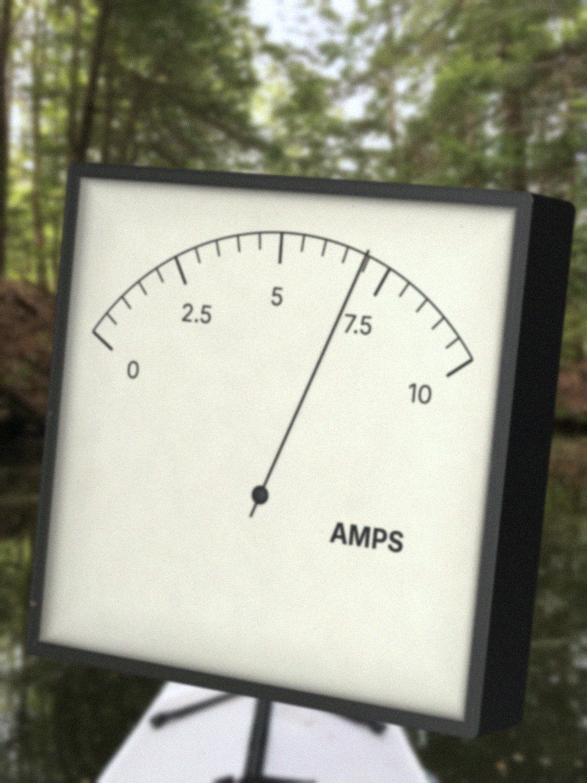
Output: 7A
